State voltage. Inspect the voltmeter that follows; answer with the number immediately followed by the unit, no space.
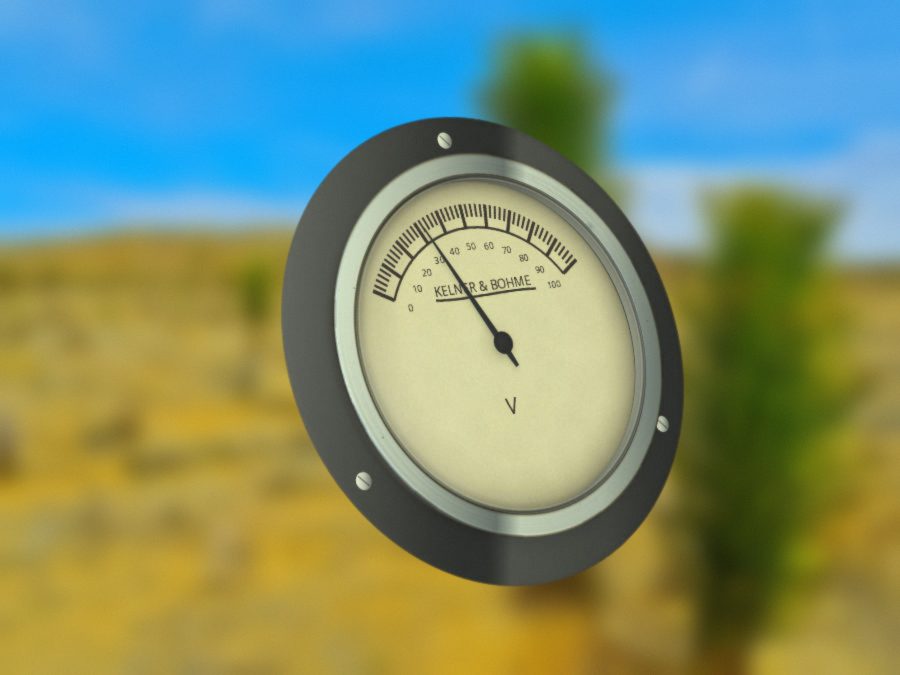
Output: 30V
